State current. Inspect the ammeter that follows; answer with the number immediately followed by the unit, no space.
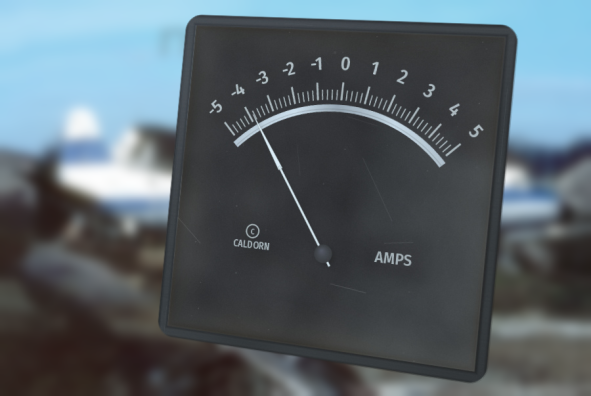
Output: -3.8A
